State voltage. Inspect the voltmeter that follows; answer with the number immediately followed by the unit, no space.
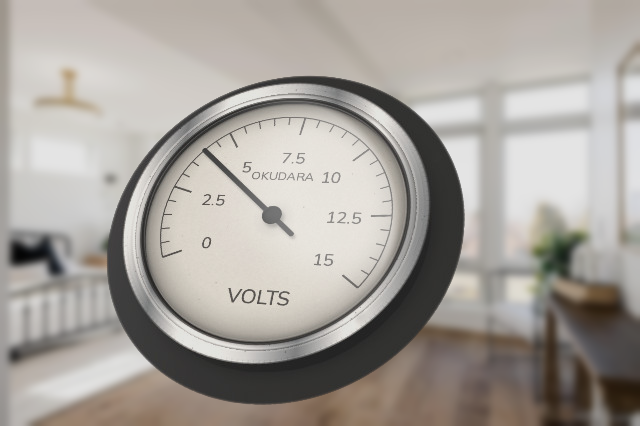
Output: 4V
